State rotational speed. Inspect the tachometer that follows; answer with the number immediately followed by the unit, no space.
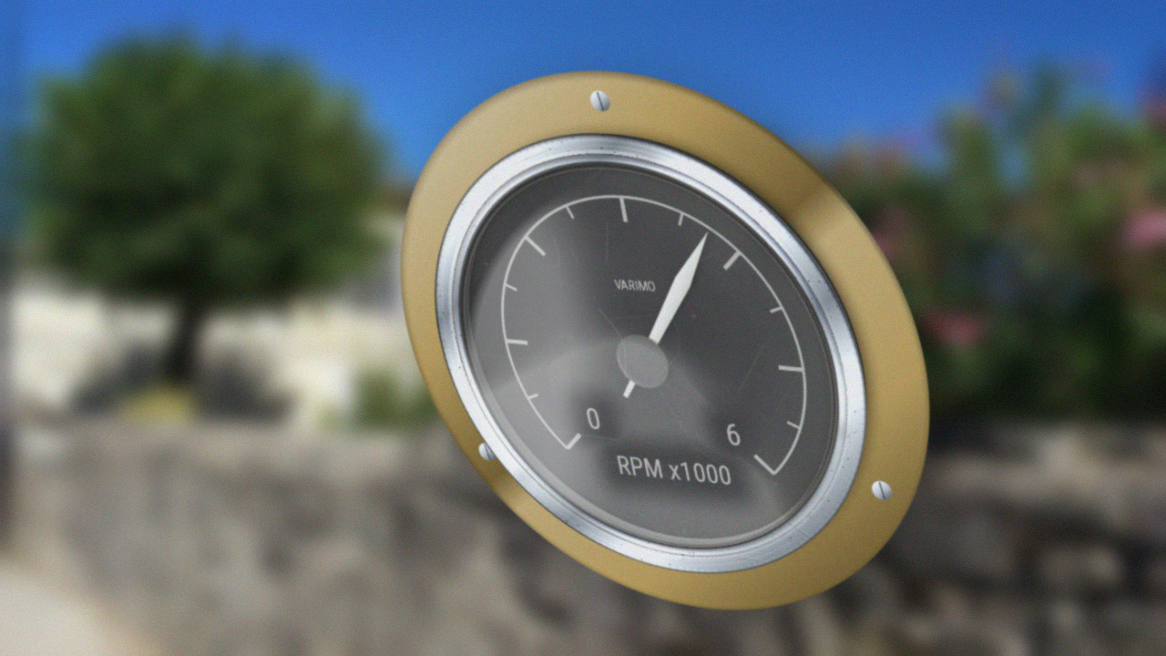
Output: 3750rpm
